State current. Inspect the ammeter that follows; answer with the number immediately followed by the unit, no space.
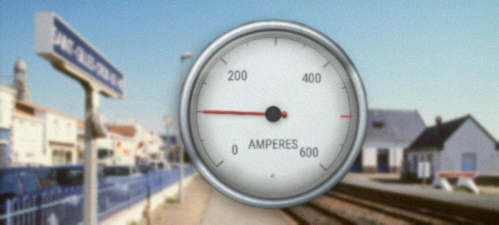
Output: 100A
